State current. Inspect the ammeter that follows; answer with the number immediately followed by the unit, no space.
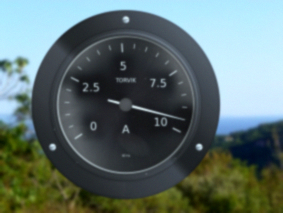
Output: 9.5A
